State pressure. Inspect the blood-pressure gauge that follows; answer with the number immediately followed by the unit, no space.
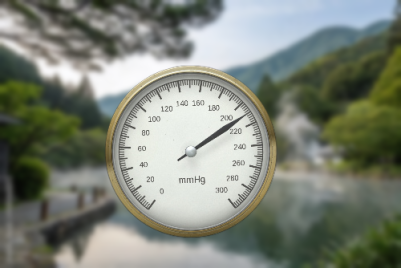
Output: 210mmHg
